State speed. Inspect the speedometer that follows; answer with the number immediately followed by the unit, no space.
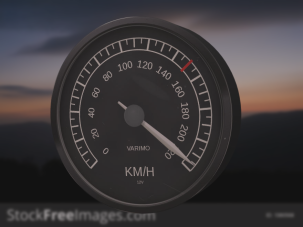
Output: 215km/h
